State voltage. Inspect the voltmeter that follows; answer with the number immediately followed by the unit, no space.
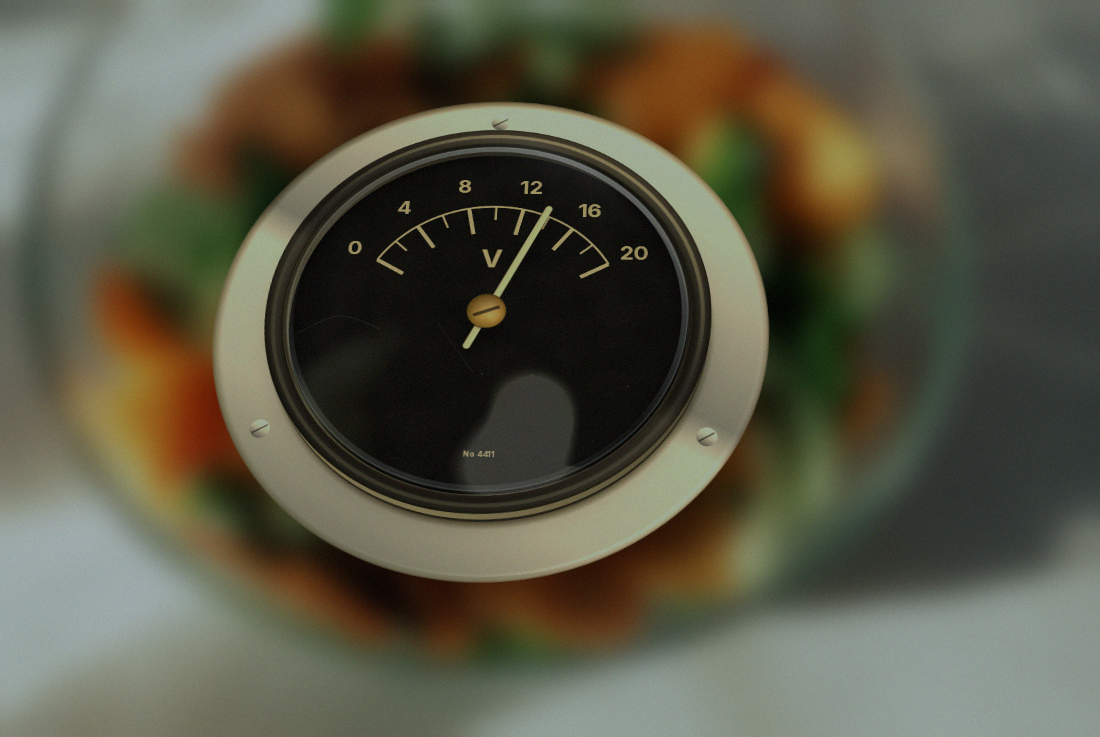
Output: 14V
